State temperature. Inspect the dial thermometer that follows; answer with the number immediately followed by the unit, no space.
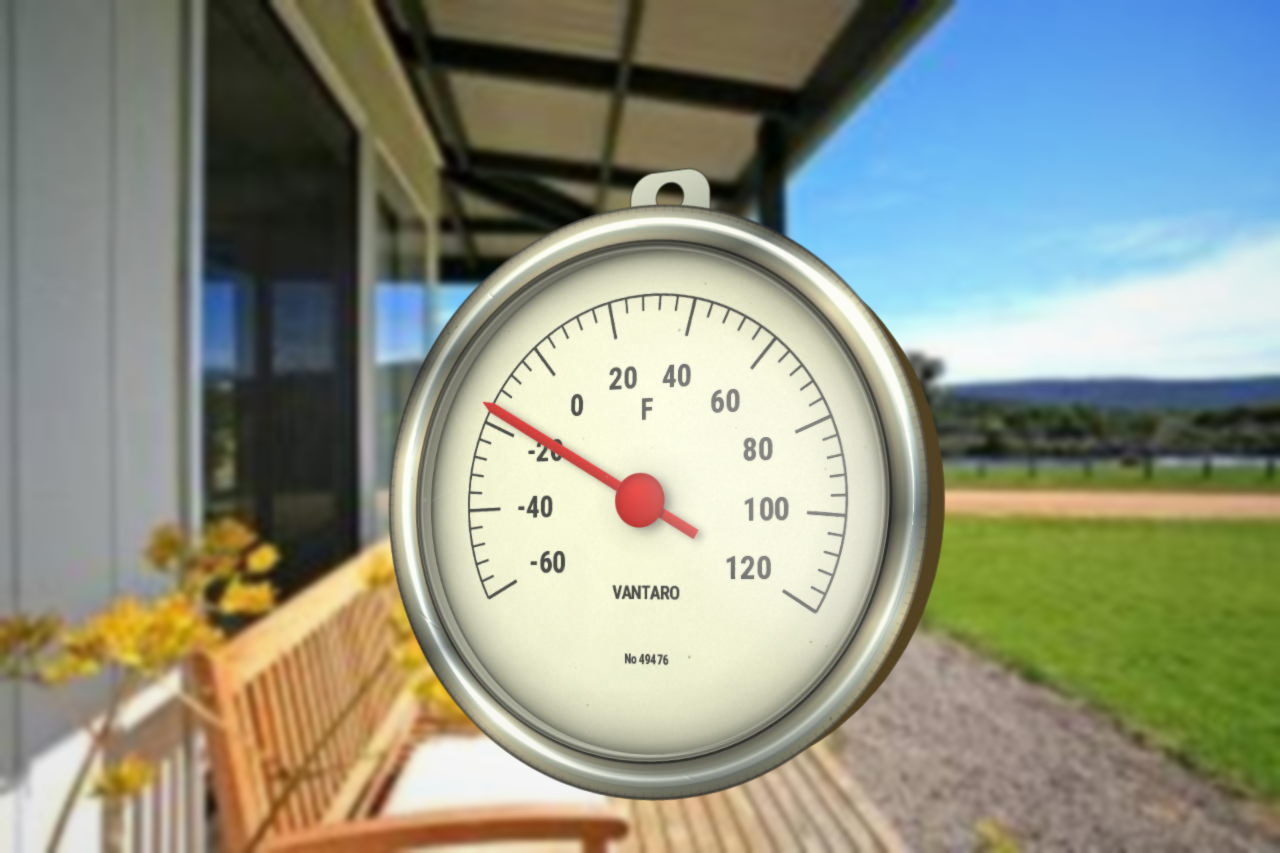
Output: -16°F
